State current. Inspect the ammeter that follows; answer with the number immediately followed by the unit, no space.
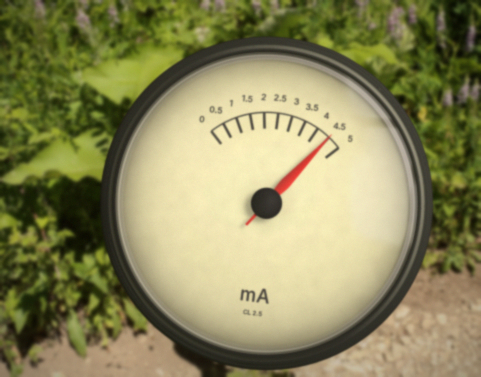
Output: 4.5mA
